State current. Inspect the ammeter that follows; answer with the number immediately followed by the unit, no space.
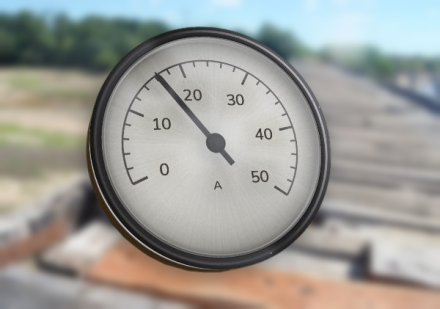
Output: 16A
